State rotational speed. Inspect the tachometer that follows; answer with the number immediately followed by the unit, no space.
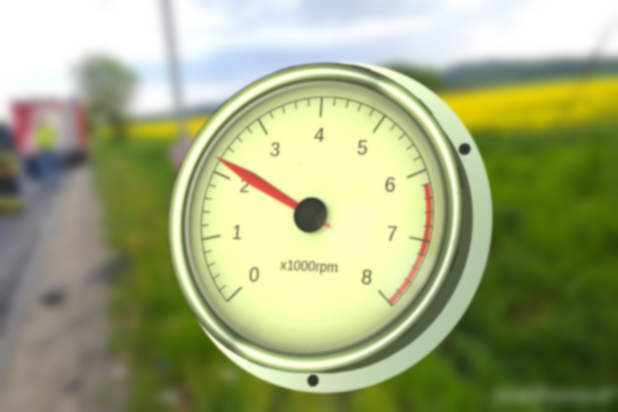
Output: 2200rpm
